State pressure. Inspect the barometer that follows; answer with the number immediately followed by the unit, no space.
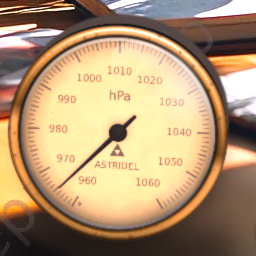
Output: 965hPa
